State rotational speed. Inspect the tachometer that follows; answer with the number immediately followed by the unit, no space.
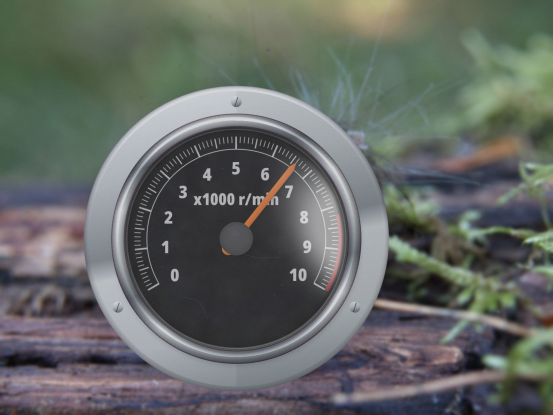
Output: 6600rpm
